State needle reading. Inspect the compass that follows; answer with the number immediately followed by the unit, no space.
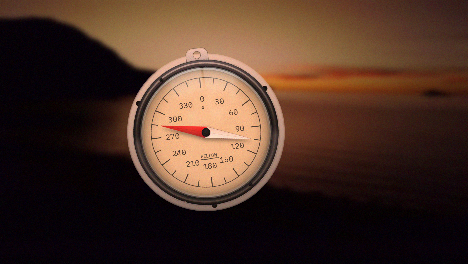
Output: 285°
